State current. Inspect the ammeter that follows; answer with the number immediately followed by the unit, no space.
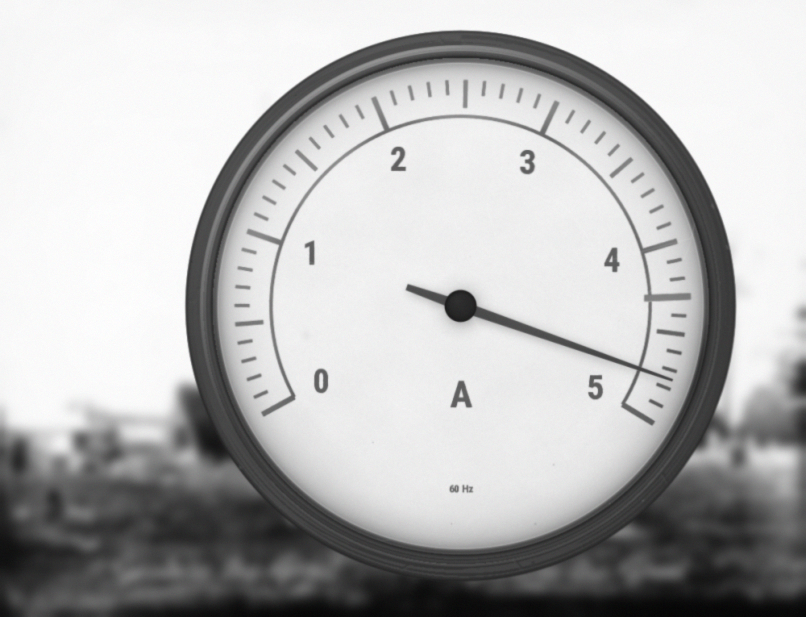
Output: 4.75A
